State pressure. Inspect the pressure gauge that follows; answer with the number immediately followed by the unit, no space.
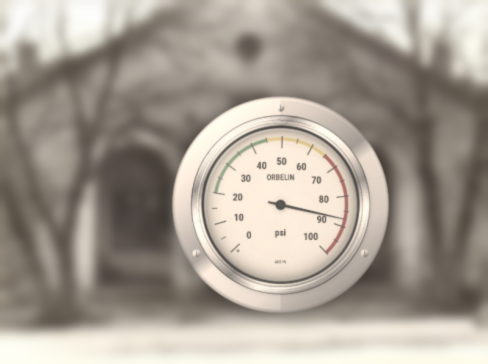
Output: 87.5psi
